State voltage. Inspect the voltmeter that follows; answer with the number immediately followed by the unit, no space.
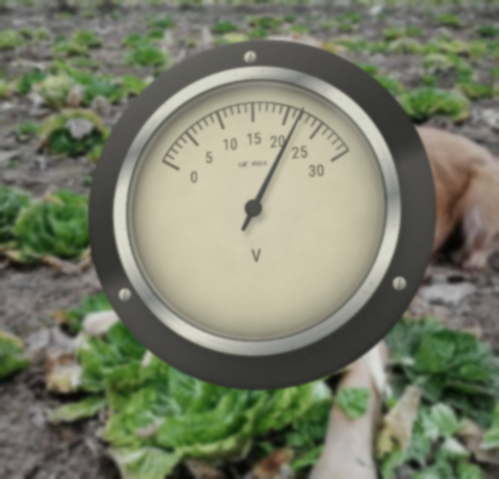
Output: 22V
